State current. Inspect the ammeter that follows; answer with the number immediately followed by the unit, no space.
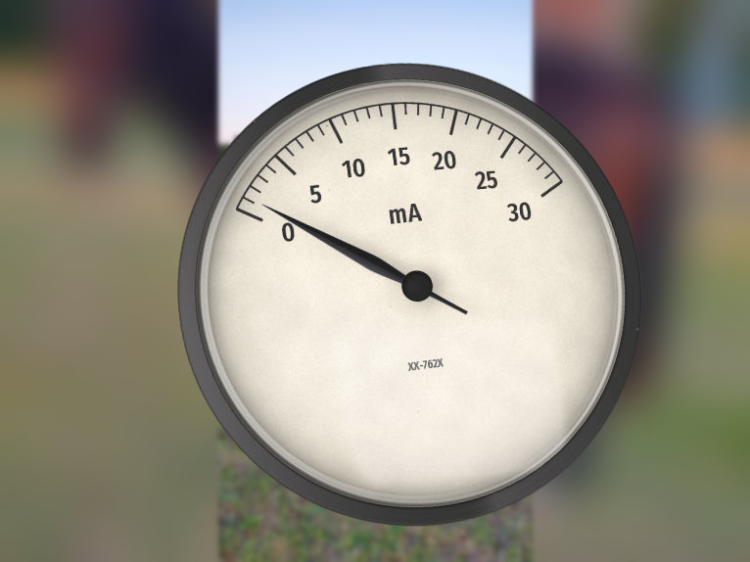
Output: 1mA
